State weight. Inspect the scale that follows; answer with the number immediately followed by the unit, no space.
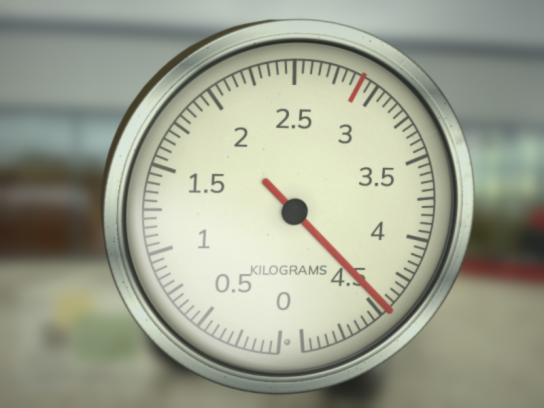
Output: 4.45kg
